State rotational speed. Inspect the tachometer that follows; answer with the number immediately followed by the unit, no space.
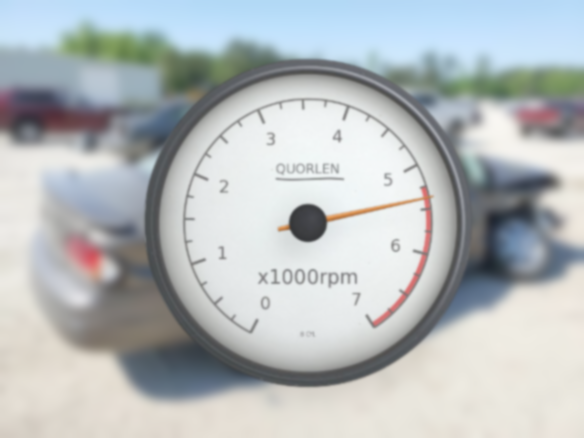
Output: 5375rpm
